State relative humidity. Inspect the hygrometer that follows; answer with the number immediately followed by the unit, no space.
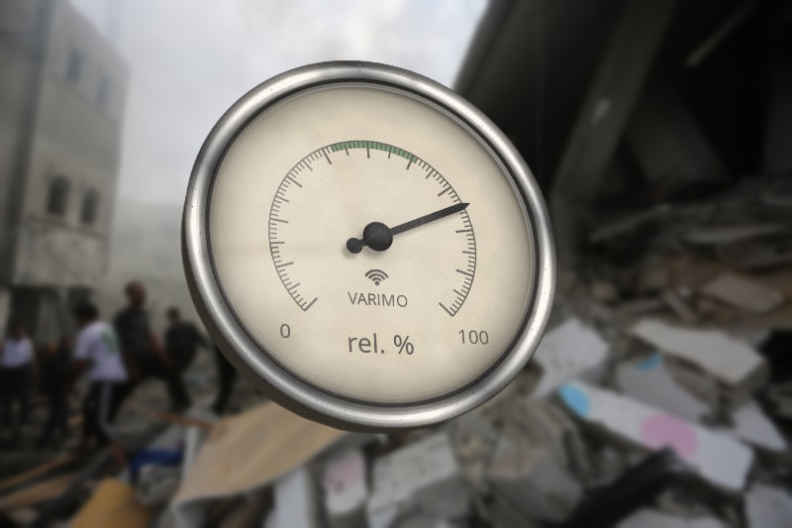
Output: 75%
